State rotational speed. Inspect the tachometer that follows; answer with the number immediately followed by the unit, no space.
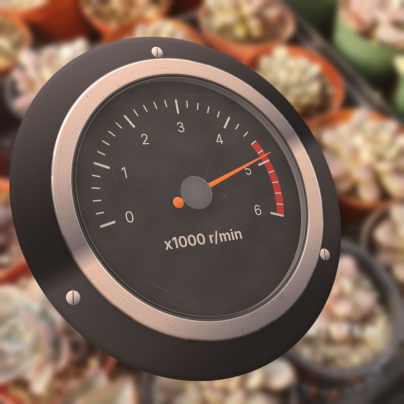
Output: 4900rpm
